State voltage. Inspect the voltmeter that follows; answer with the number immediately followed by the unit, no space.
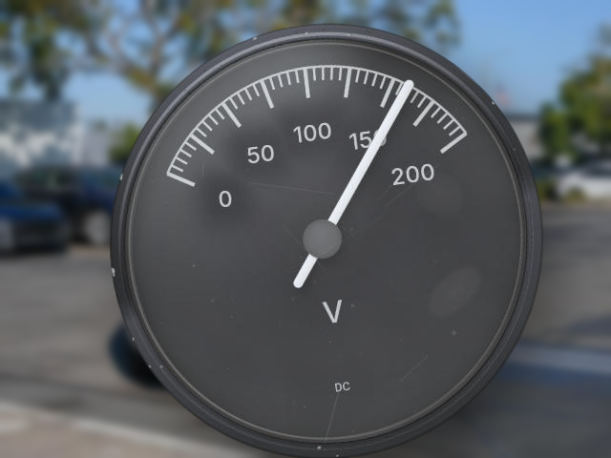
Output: 160V
